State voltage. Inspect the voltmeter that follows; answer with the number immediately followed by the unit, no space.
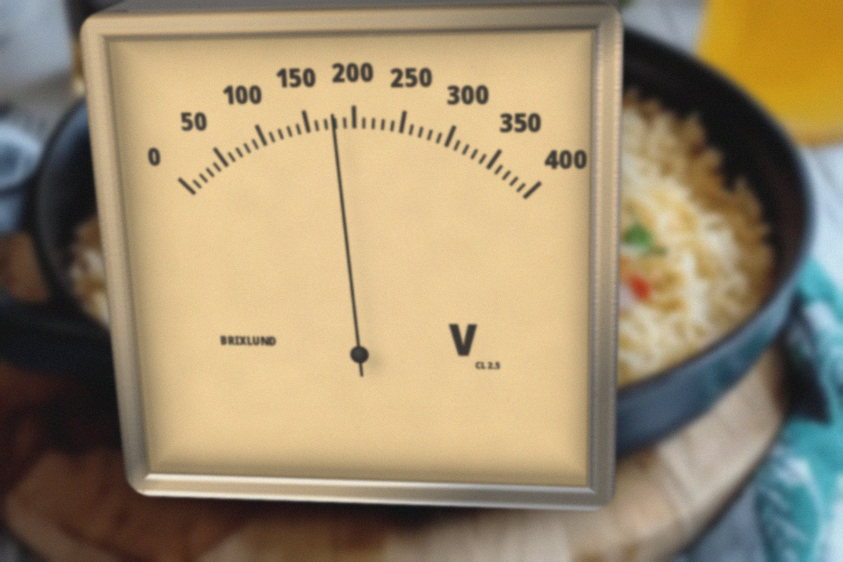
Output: 180V
